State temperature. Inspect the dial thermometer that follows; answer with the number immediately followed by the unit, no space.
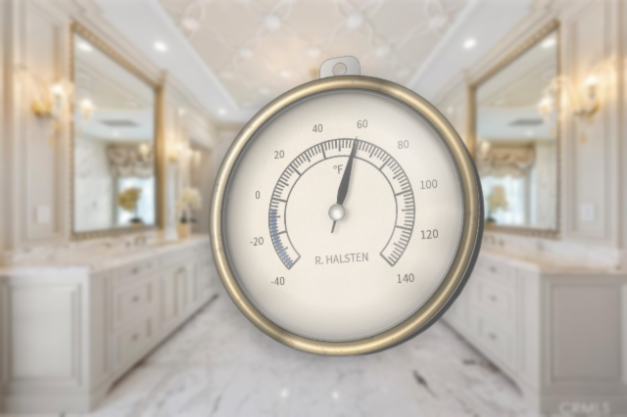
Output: 60°F
